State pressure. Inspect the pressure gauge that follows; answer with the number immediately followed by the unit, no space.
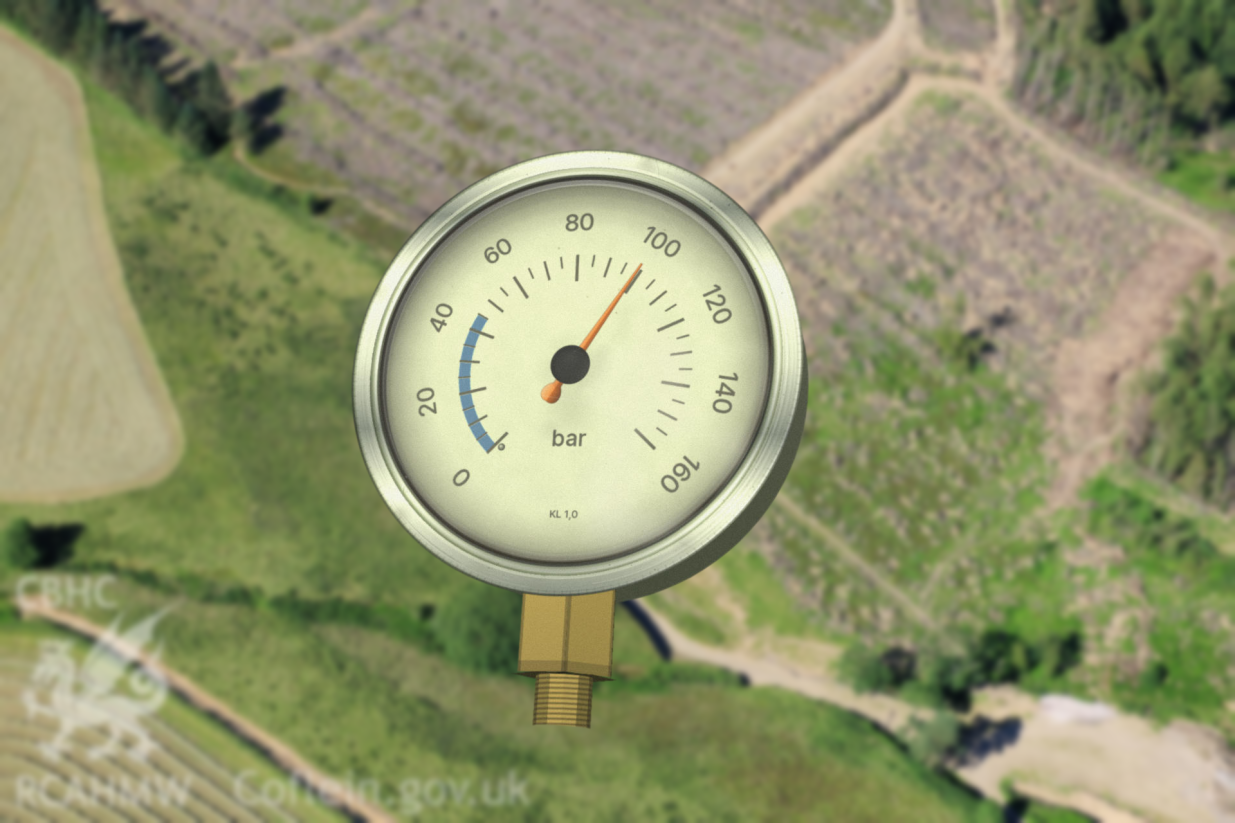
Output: 100bar
